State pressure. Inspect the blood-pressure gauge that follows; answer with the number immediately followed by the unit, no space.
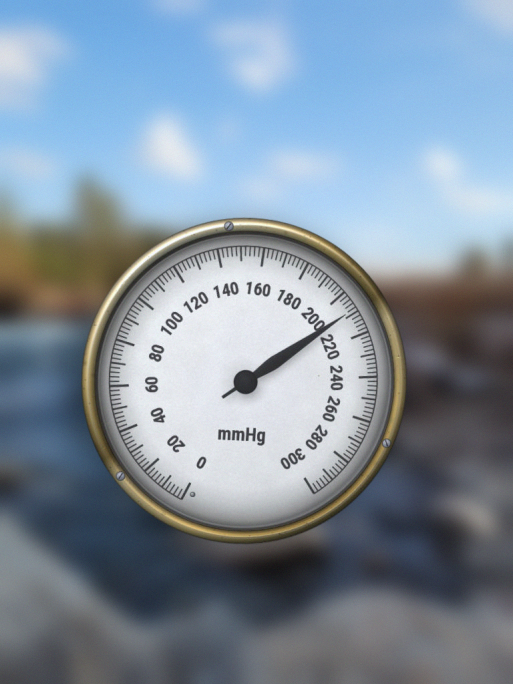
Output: 208mmHg
